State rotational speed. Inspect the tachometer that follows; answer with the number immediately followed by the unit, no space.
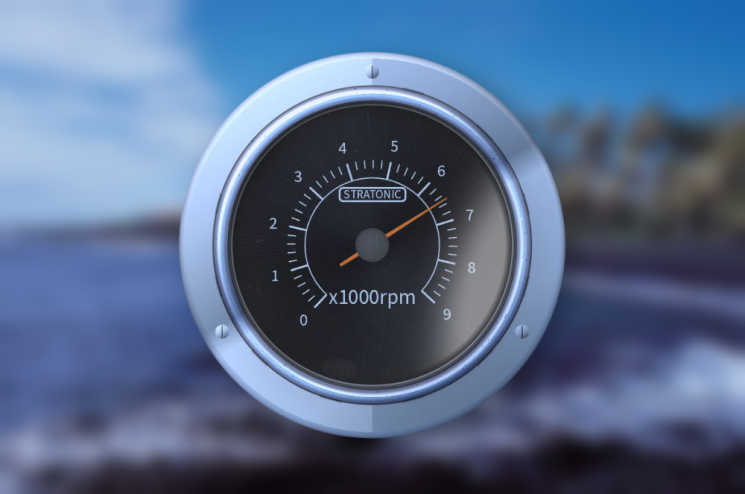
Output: 6500rpm
